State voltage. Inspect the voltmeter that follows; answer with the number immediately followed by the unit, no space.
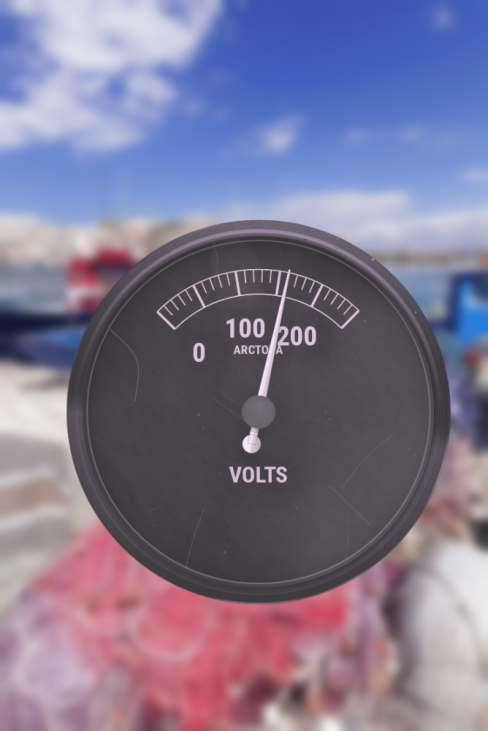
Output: 160V
